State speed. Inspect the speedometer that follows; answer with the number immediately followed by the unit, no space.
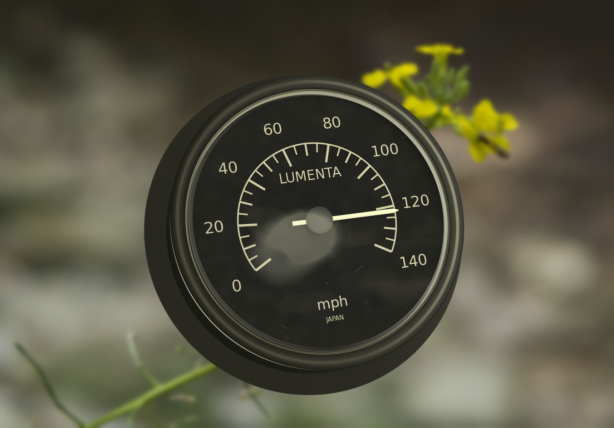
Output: 122.5mph
